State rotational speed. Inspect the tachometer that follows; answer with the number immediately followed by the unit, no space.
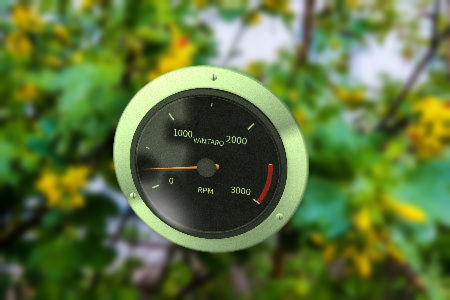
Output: 250rpm
